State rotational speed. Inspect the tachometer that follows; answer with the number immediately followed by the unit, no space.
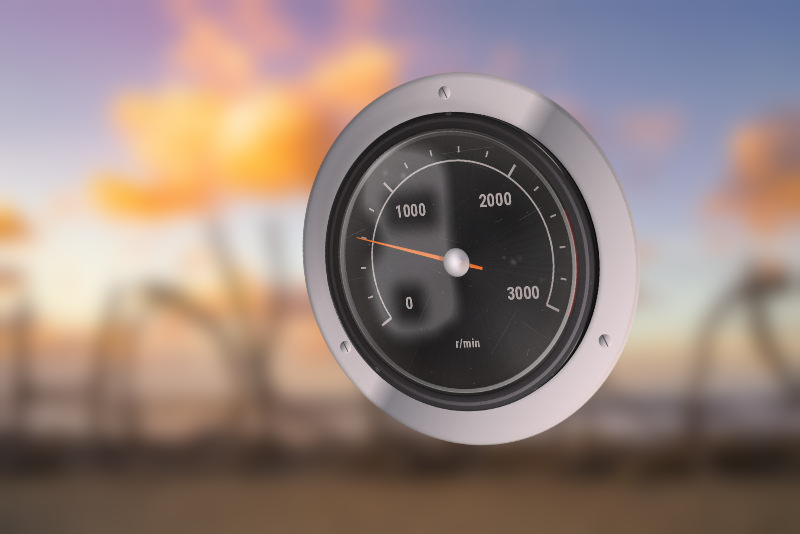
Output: 600rpm
